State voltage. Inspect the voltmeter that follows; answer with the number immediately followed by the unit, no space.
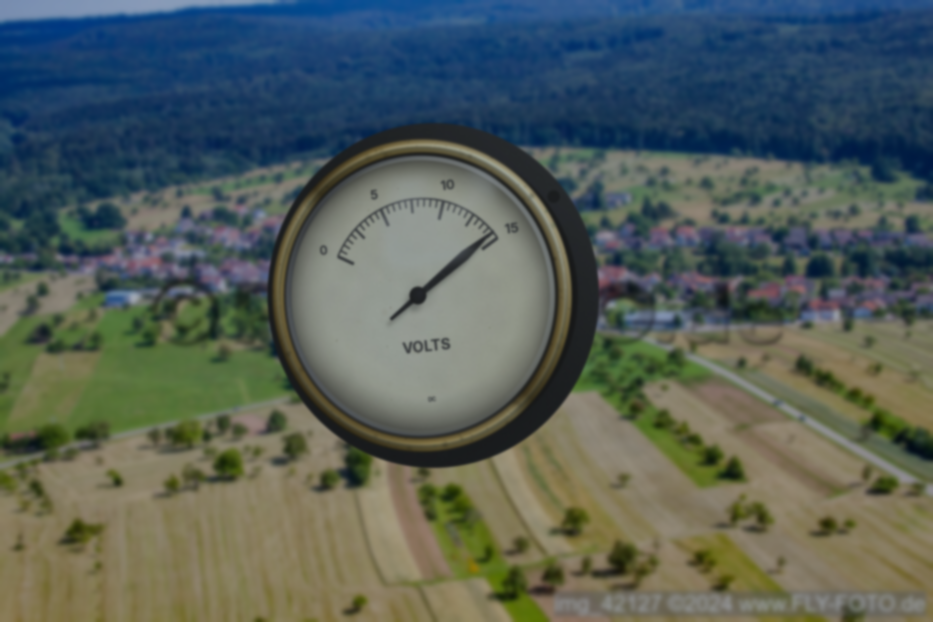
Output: 14.5V
